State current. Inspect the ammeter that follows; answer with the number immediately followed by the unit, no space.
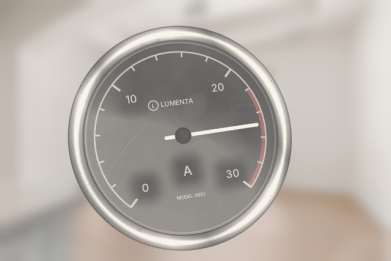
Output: 25A
